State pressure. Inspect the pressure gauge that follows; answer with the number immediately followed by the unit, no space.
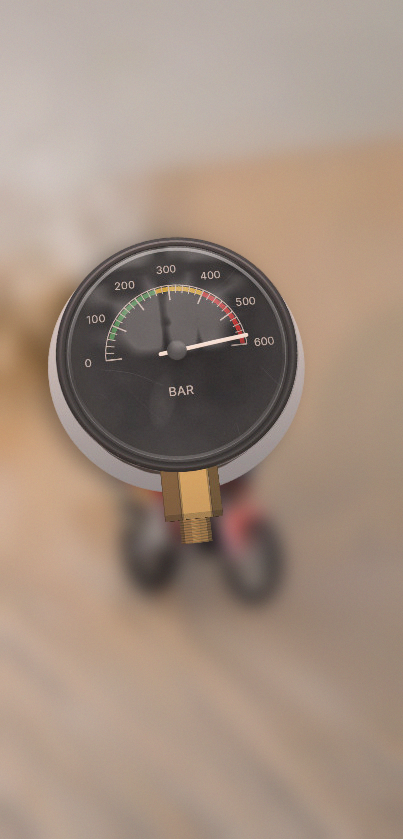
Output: 580bar
